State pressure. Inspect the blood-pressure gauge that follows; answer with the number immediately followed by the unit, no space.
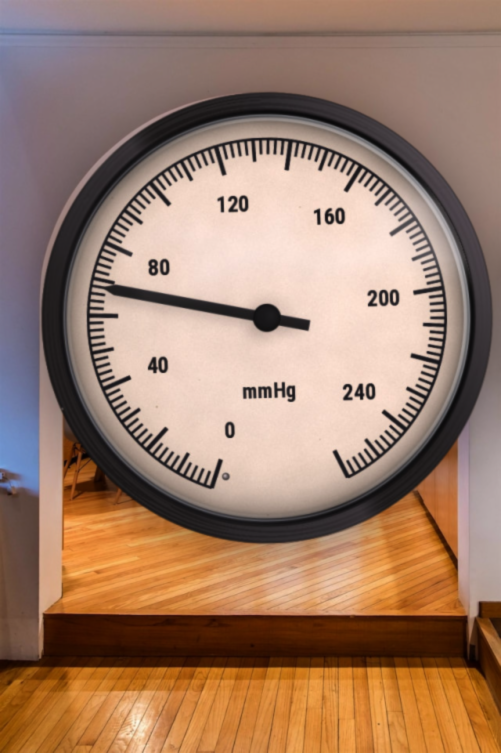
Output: 68mmHg
